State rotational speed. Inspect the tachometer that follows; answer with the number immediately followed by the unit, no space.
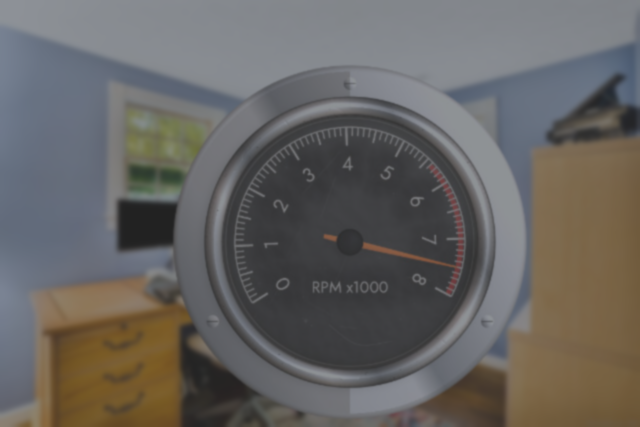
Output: 7500rpm
